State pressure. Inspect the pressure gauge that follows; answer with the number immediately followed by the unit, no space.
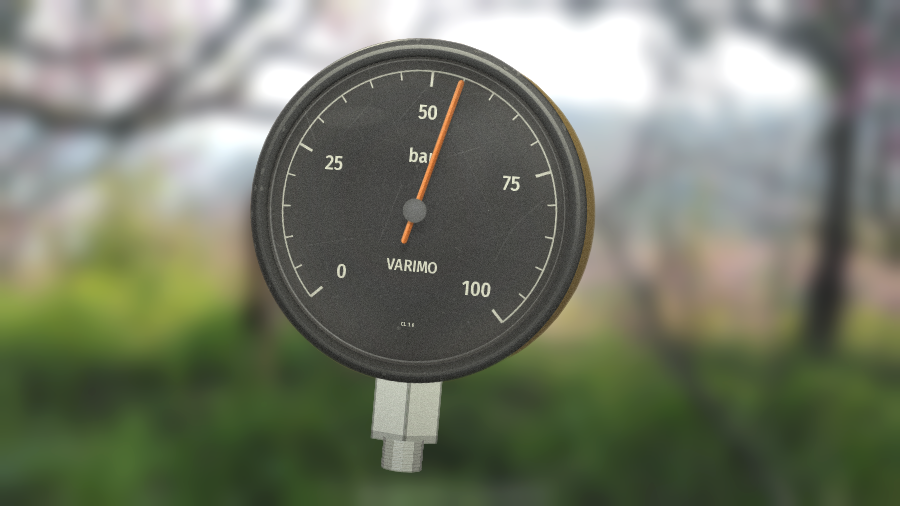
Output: 55bar
